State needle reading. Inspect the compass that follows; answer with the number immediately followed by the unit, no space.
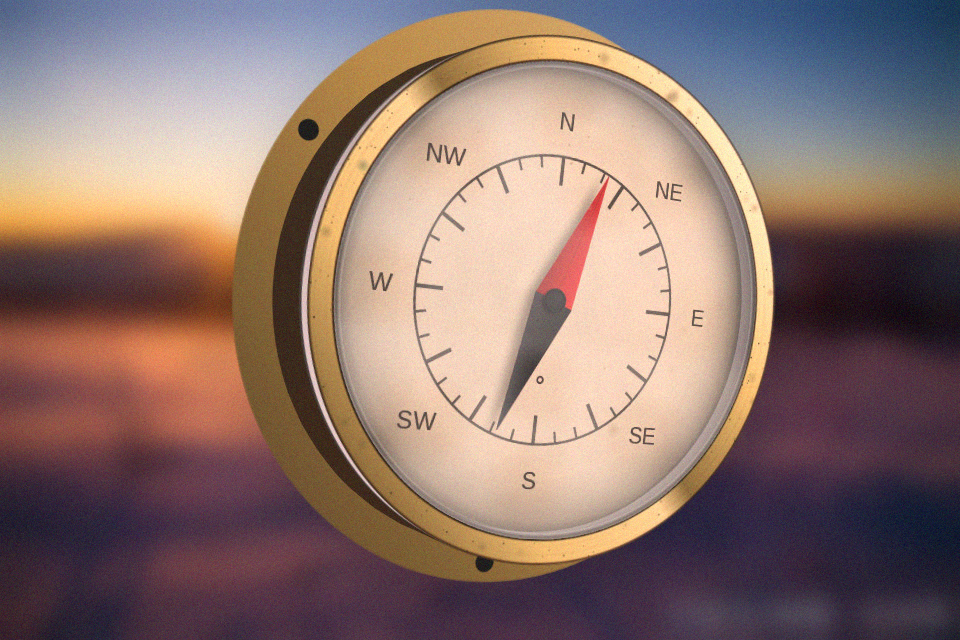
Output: 20°
